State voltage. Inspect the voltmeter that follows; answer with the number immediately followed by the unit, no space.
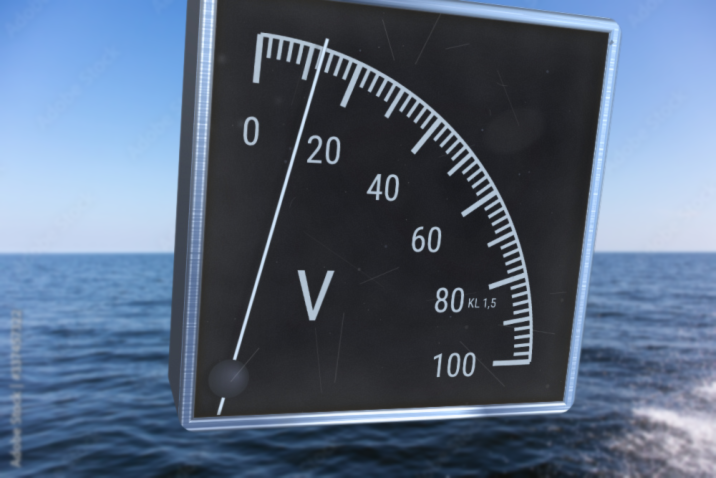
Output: 12V
